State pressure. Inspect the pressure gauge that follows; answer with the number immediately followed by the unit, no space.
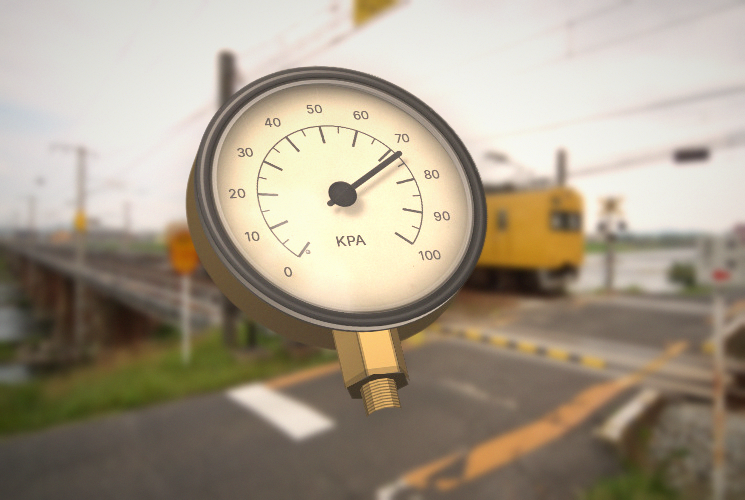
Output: 72.5kPa
